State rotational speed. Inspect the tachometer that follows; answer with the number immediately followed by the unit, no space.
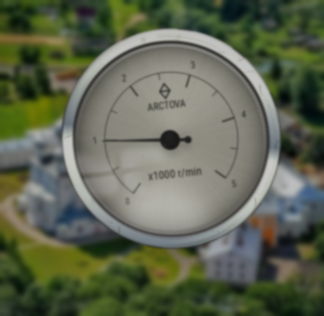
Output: 1000rpm
